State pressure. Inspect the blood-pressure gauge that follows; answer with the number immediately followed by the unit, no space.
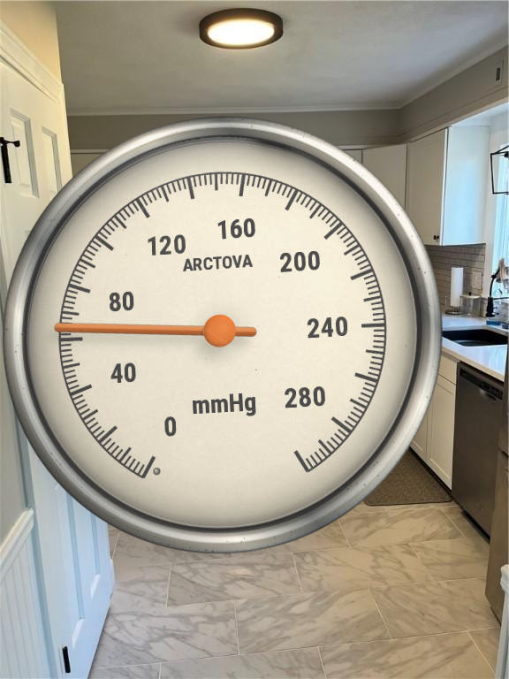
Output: 64mmHg
